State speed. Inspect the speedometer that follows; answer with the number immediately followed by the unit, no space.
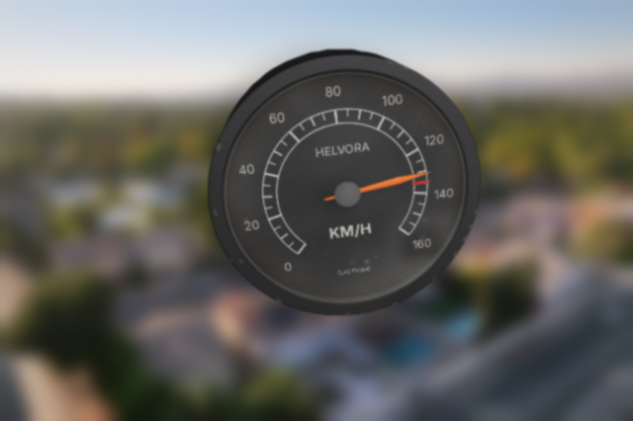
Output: 130km/h
